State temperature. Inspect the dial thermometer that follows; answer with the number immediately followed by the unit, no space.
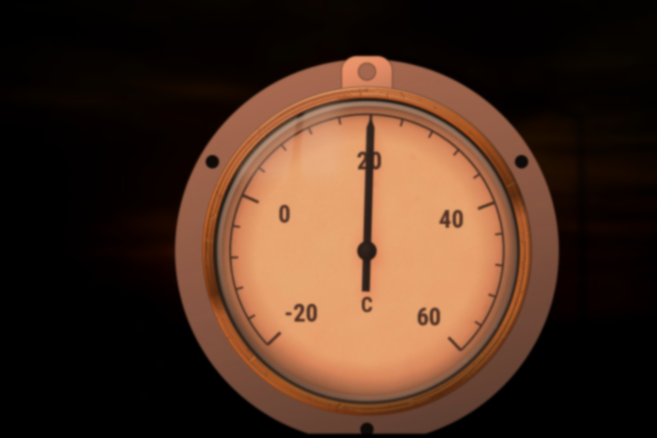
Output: 20°C
